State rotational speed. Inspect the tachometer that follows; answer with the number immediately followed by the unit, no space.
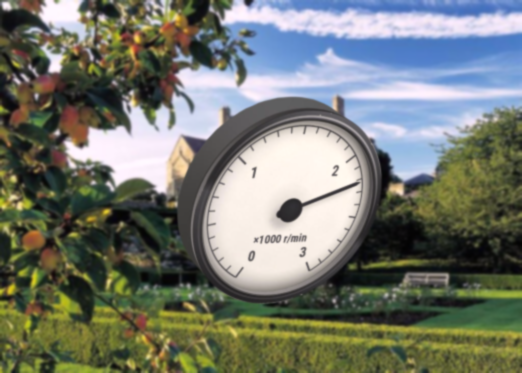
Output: 2200rpm
